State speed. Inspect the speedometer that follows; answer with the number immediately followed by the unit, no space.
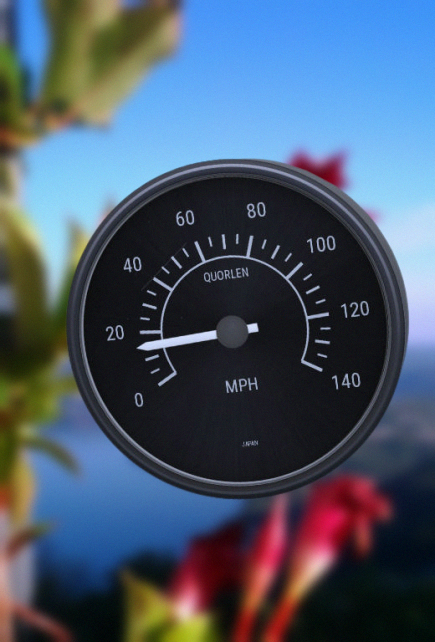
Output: 15mph
